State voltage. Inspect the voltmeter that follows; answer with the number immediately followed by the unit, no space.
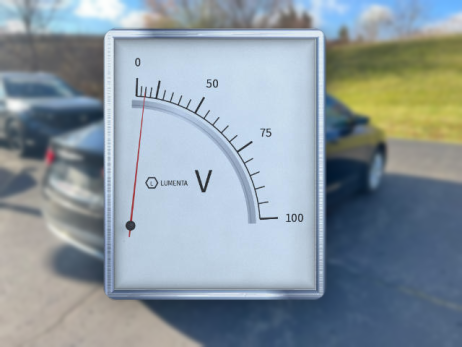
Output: 15V
